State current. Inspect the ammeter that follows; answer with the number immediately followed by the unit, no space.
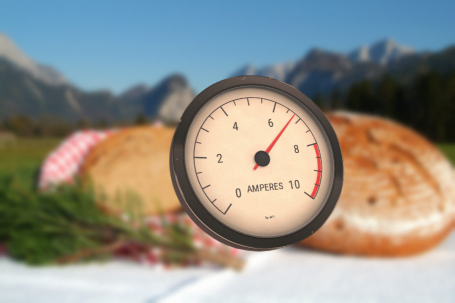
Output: 6.75A
